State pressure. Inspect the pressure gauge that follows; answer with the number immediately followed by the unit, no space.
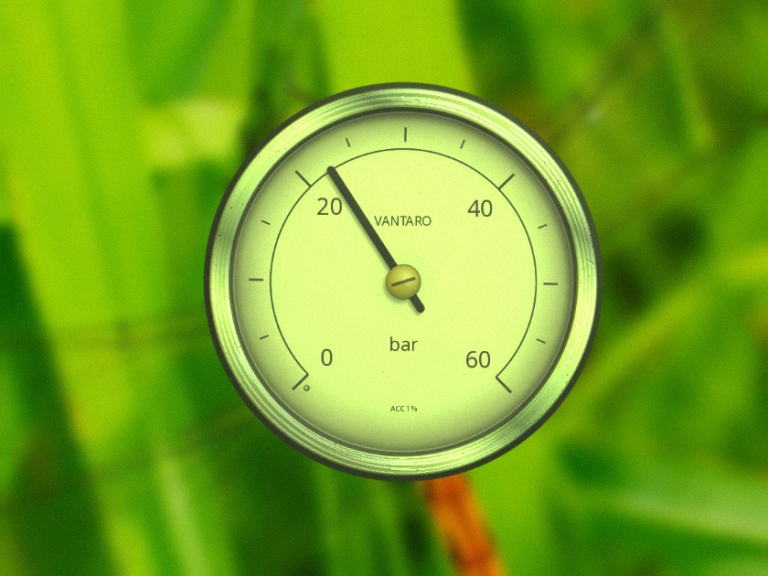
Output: 22.5bar
